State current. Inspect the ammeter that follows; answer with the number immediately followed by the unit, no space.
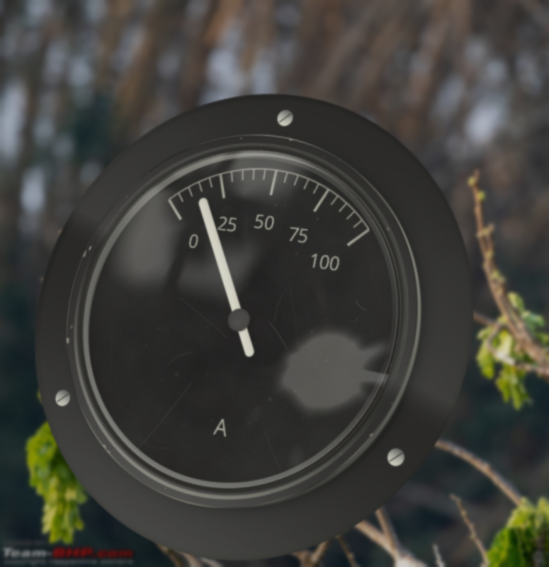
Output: 15A
